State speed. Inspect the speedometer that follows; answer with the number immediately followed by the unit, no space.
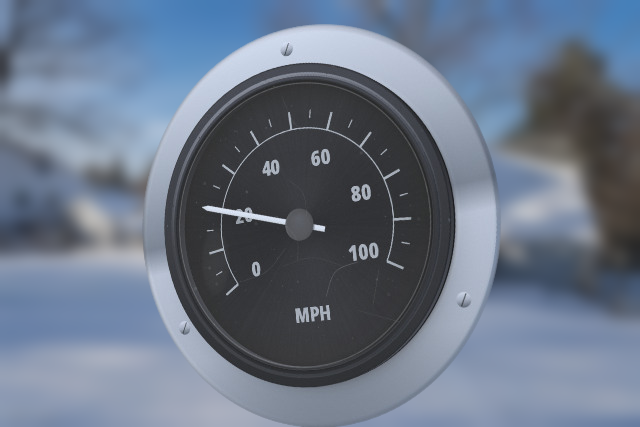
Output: 20mph
